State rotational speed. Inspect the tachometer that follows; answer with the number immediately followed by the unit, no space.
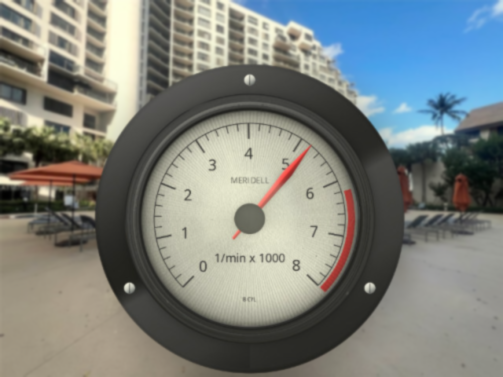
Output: 5200rpm
